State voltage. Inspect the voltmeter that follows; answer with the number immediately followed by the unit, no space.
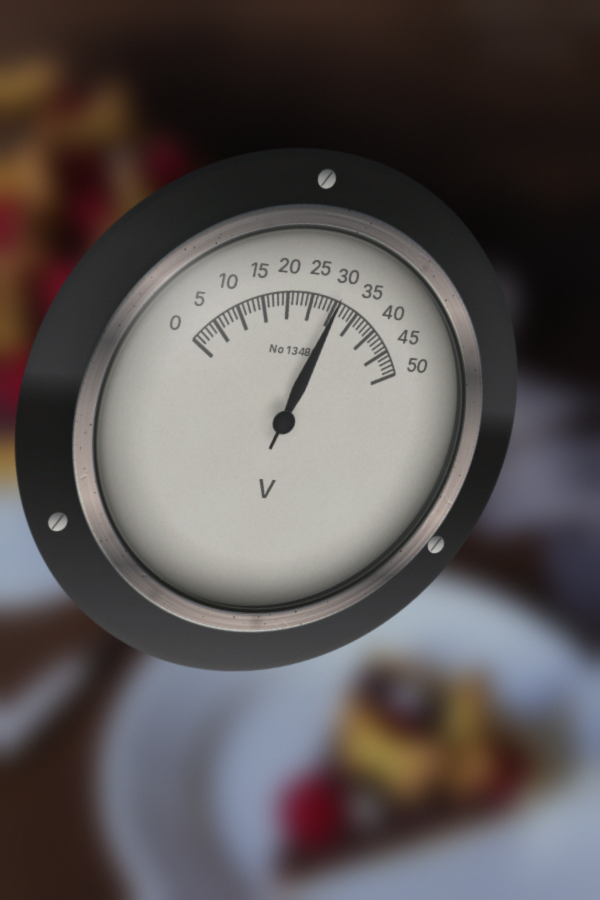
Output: 30V
